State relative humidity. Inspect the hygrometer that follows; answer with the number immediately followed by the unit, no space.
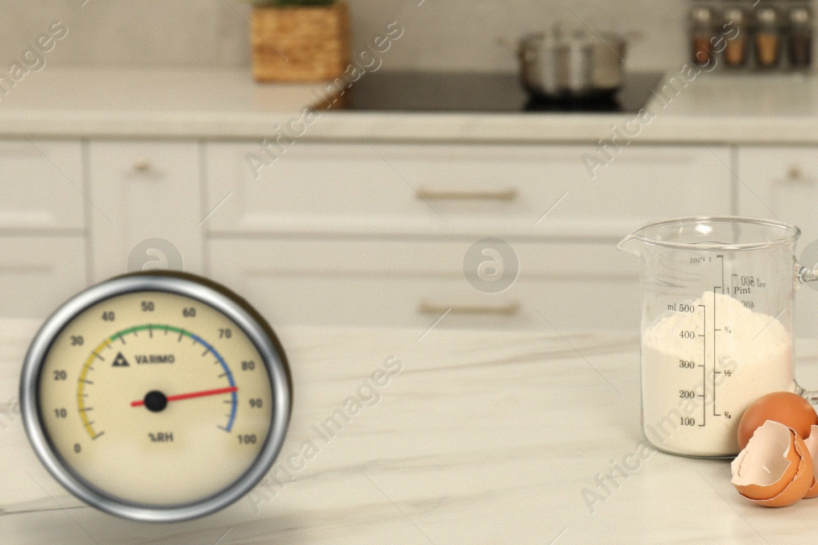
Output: 85%
